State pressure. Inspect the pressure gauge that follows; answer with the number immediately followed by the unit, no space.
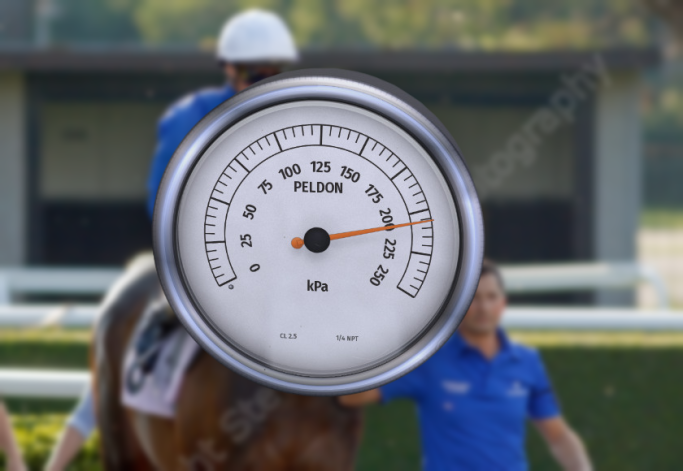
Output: 205kPa
